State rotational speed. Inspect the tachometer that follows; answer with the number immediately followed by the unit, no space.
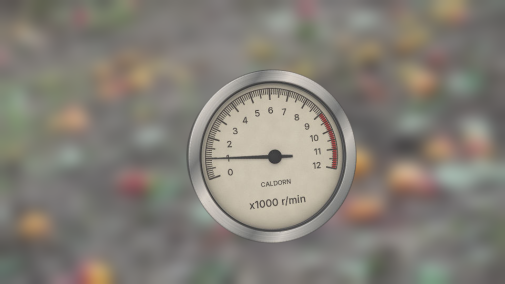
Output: 1000rpm
